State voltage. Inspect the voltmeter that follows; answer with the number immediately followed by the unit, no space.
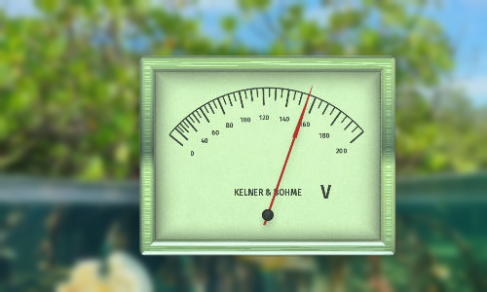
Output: 155V
